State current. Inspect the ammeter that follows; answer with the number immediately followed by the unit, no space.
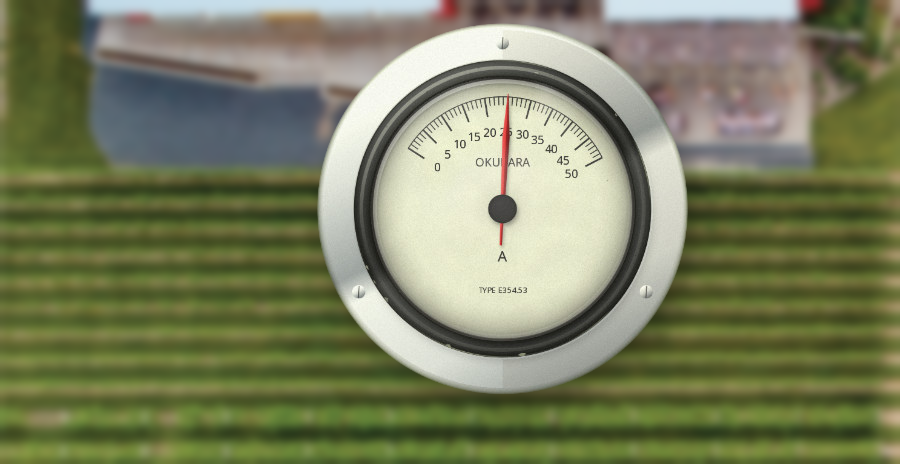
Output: 25A
